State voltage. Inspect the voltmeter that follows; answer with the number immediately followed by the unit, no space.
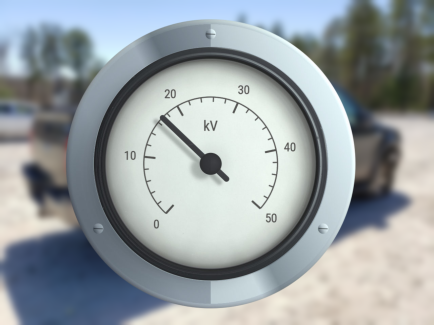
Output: 17kV
